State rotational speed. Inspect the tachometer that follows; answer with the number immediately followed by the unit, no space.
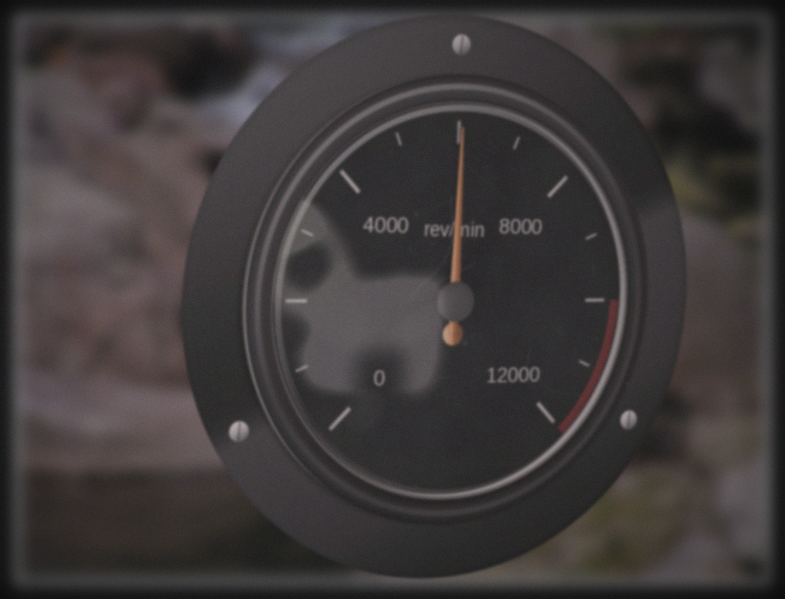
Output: 6000rpm
